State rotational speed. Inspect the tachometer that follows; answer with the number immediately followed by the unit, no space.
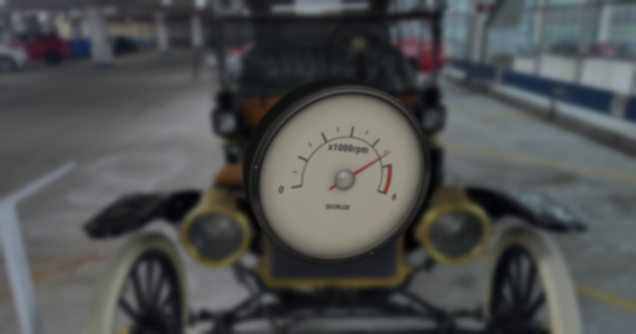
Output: 4500rpm
